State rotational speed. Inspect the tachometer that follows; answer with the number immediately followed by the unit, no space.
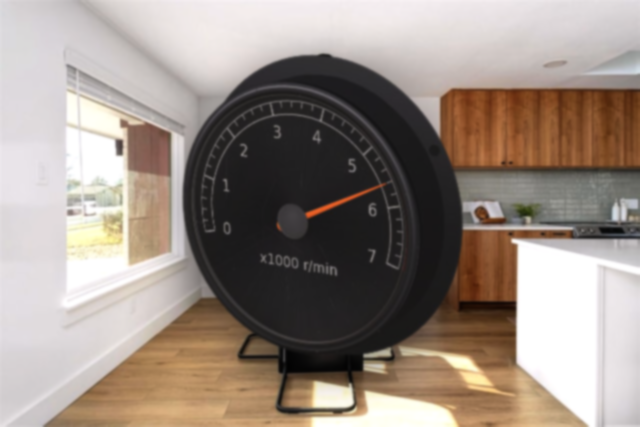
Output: 5600rpm
